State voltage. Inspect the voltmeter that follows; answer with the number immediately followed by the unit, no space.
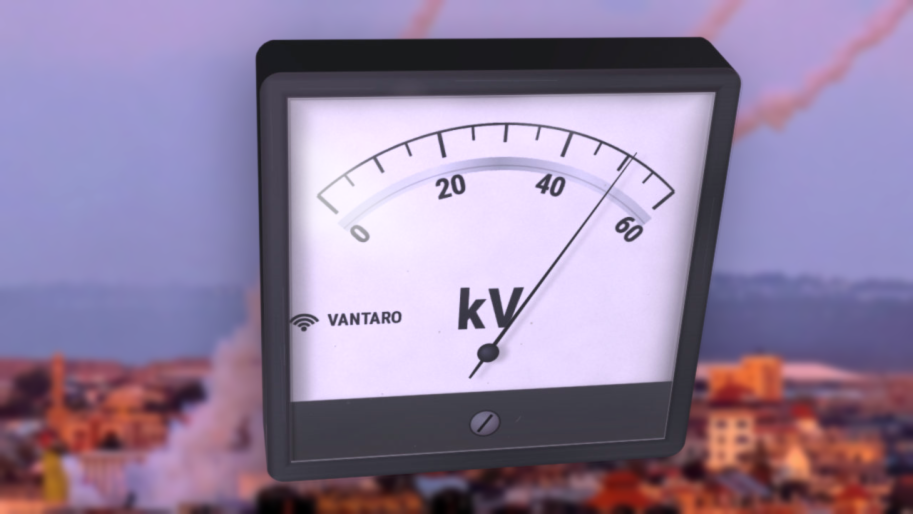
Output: 50kV
